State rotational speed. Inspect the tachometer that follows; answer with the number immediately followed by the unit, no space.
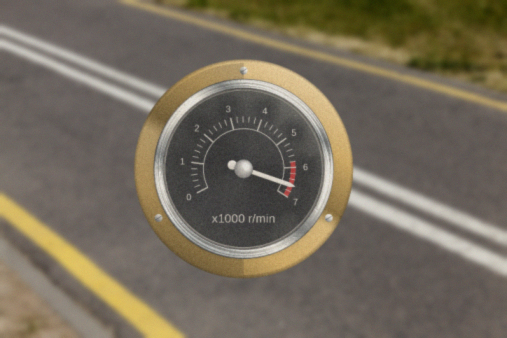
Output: 6600rpm
